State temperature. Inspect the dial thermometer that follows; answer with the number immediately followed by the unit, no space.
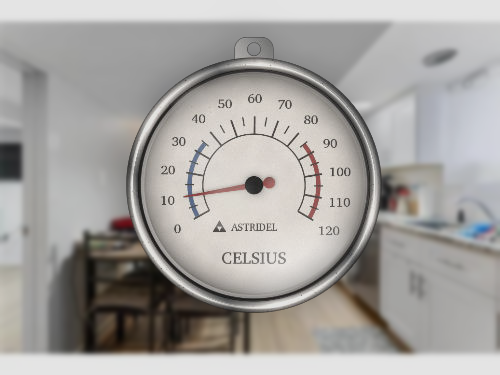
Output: 10°C
